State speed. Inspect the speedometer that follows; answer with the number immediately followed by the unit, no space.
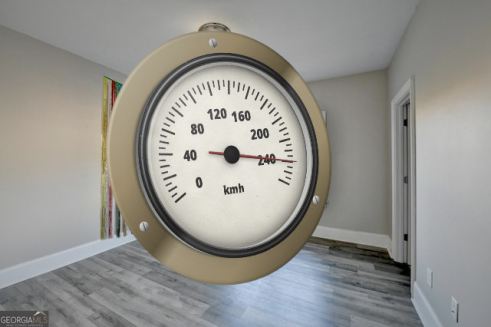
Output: 240km/h
